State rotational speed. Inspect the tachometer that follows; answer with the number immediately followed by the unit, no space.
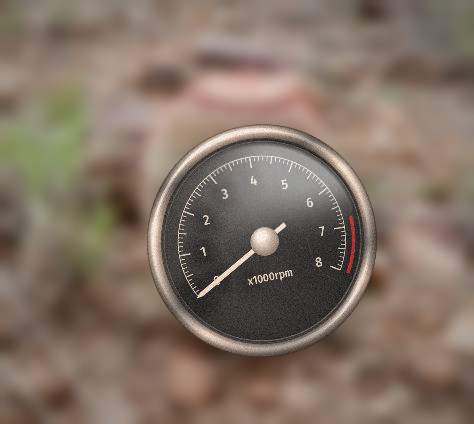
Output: 0rpm
